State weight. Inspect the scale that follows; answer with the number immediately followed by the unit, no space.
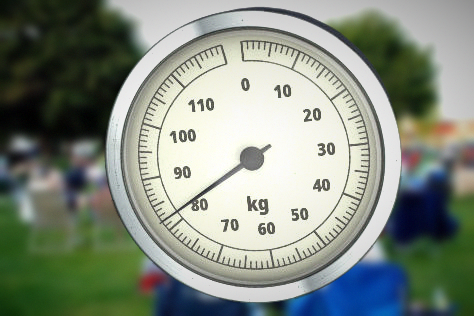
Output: 82kg
